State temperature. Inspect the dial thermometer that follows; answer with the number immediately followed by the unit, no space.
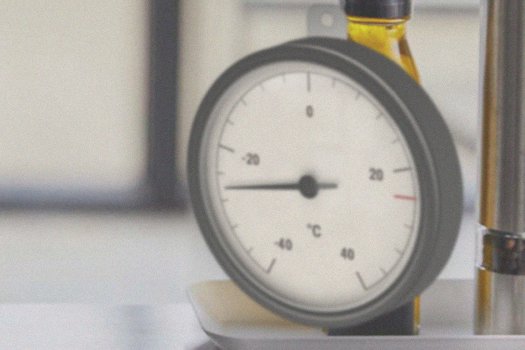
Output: -26°C
